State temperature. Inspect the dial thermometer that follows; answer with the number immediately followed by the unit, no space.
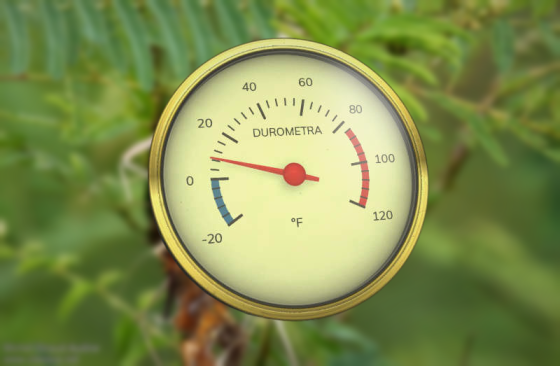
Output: 8°F
